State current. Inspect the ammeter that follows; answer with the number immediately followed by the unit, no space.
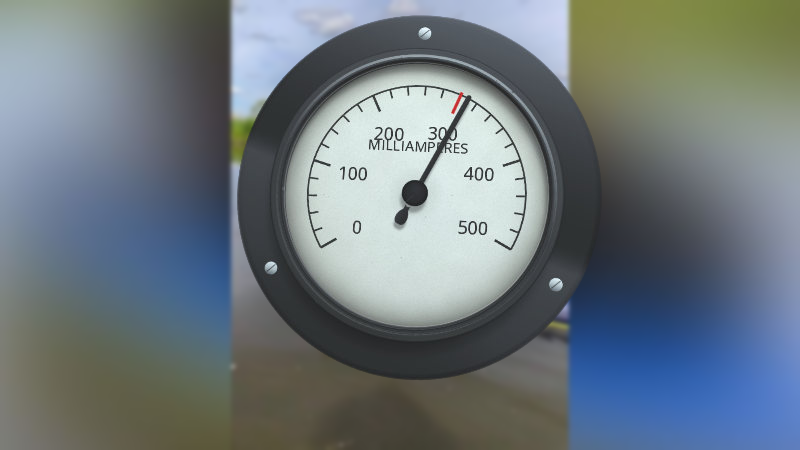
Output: 310mA
